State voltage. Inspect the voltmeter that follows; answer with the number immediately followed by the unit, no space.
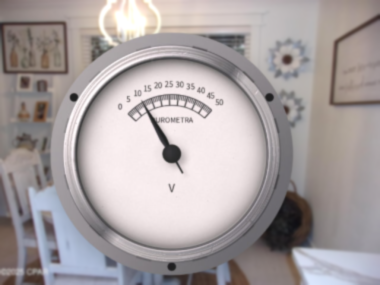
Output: 10V
